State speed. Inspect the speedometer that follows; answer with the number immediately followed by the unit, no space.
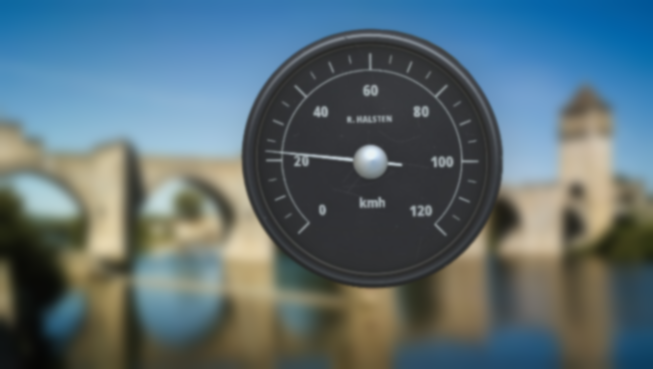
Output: 22.5km/h
